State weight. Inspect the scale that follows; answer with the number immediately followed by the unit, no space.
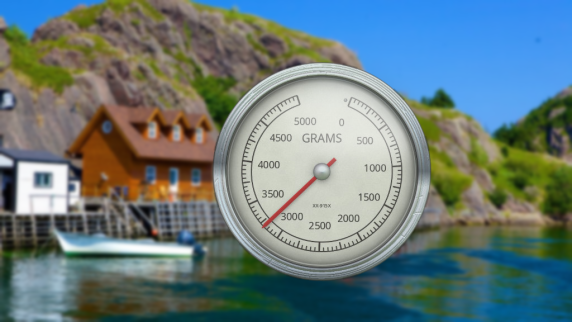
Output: 3200g
